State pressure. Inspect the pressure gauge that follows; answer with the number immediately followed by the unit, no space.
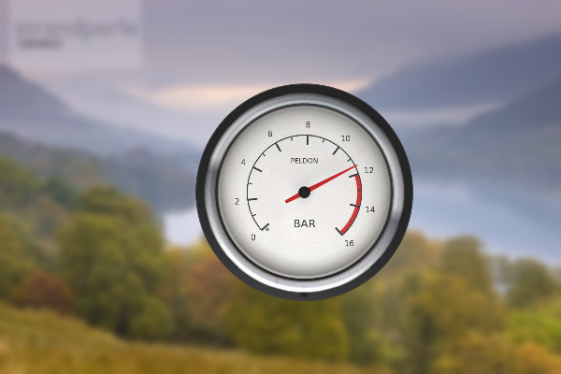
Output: 11.5bar
